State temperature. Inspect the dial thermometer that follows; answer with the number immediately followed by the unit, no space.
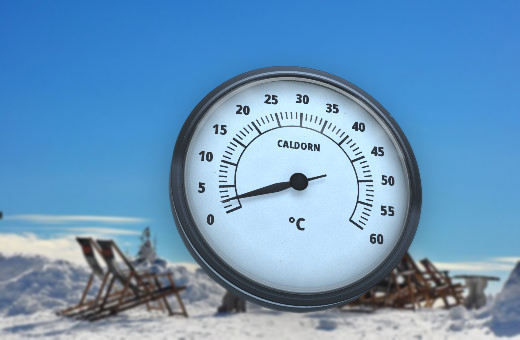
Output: 2°C
